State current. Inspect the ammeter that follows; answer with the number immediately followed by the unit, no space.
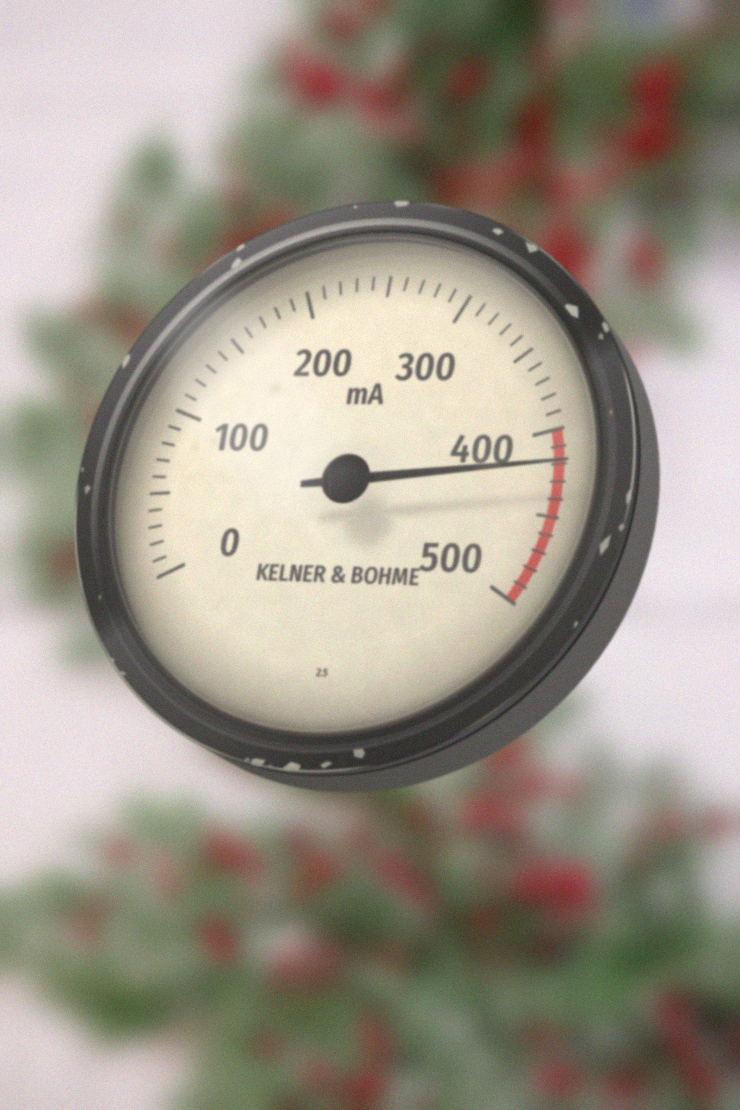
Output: 420mA
